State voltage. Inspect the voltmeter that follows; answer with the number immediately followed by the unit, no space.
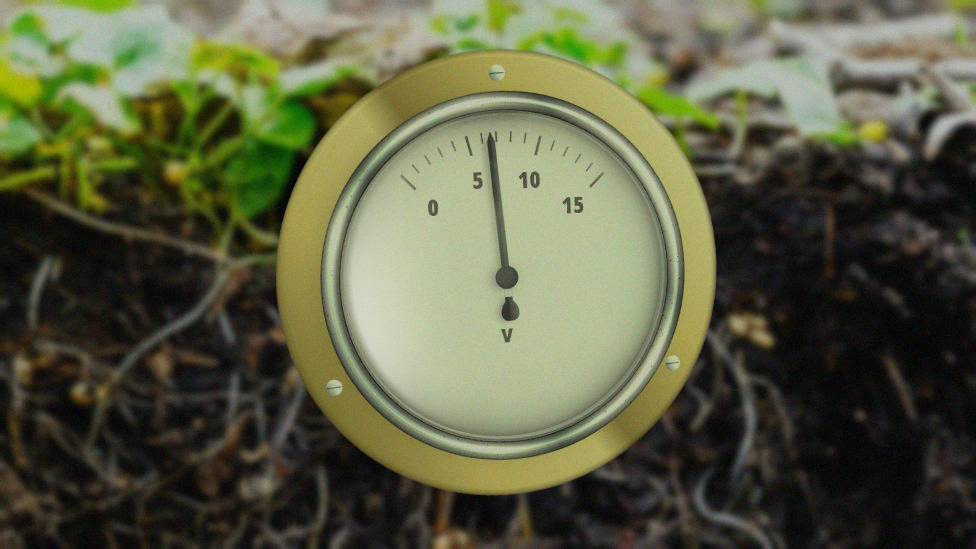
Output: 6.5V
